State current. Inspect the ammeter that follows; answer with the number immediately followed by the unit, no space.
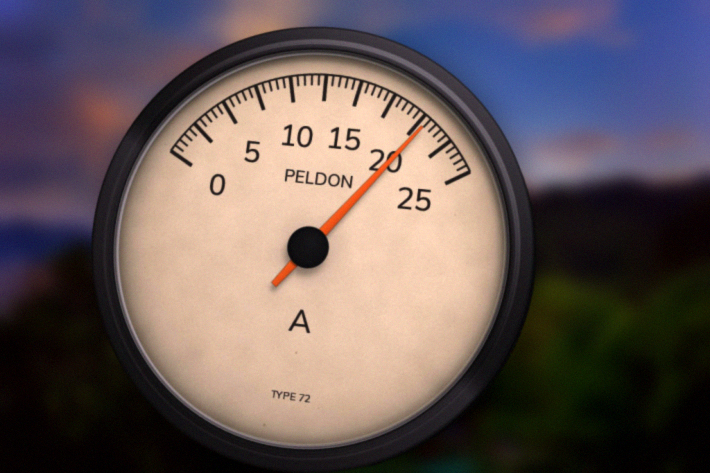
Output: 20.5A
